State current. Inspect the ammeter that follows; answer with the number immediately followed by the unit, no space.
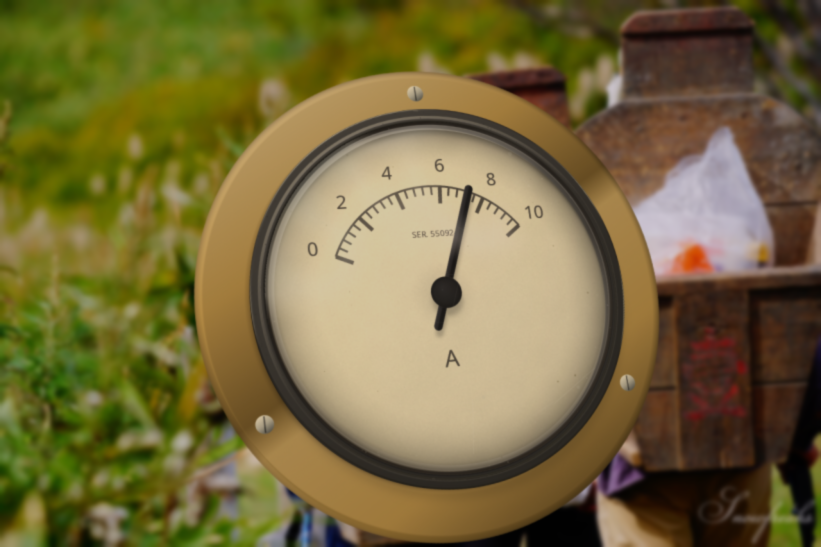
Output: 7.2A
